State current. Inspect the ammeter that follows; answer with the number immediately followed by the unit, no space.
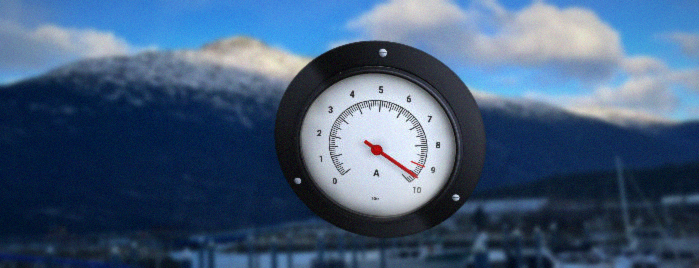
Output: 9.5A
